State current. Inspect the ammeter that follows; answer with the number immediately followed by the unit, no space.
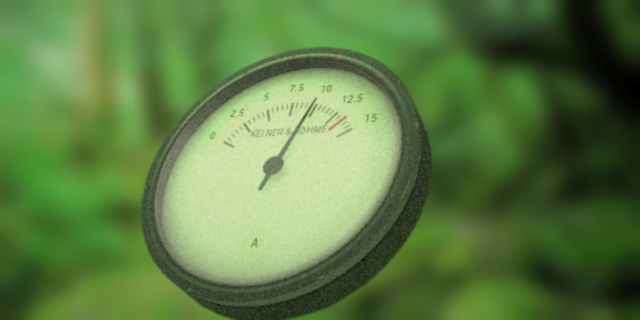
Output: 10A
